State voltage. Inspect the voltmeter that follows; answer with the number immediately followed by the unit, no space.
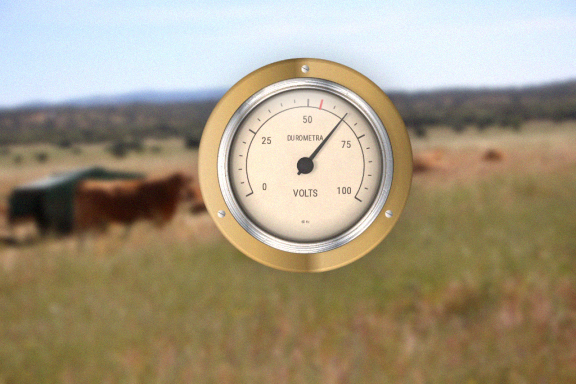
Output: 65V
